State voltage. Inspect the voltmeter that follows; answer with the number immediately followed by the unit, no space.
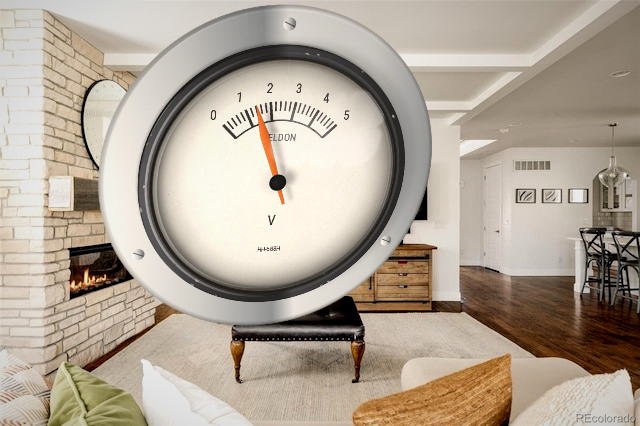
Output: 1.4V
